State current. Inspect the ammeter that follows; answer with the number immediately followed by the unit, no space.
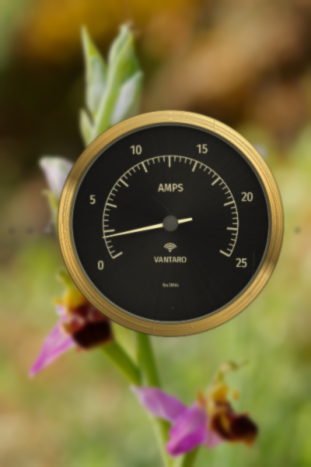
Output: 2A
